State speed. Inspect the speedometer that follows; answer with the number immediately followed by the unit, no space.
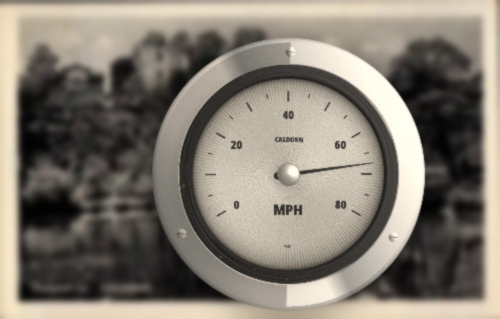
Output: 67.5mph
